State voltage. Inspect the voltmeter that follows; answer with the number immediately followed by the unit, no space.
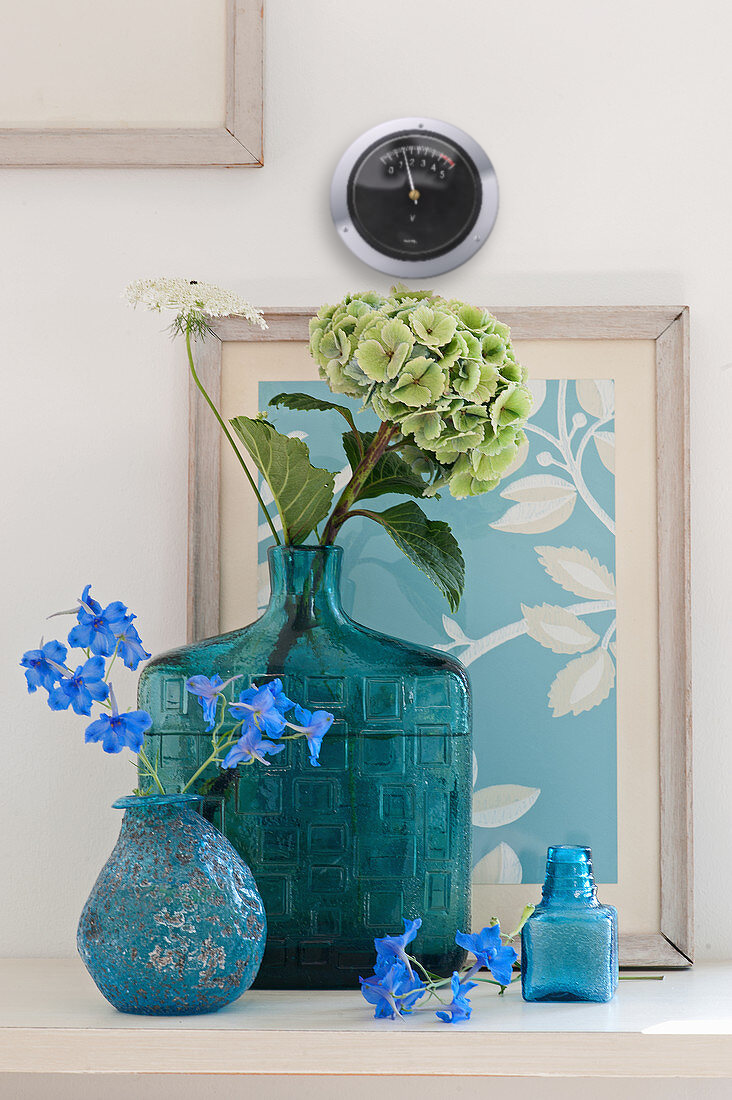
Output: 1.5V
